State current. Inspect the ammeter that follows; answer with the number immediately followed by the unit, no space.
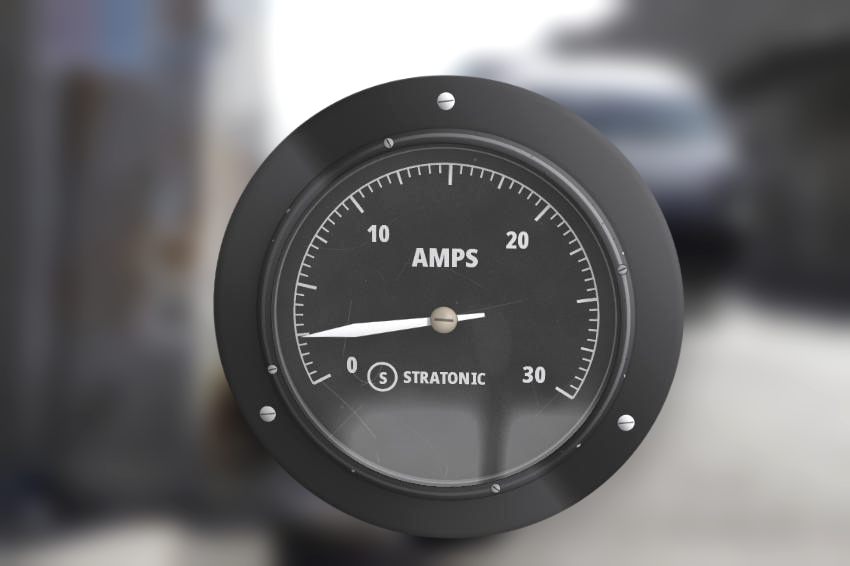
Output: 2.5A
